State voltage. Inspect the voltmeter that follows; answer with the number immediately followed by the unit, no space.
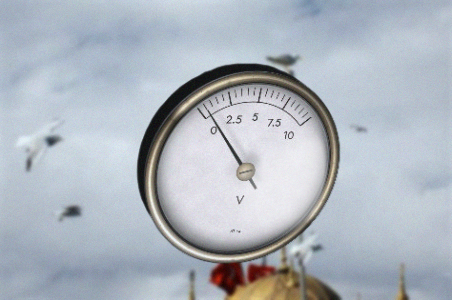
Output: 0.5V
